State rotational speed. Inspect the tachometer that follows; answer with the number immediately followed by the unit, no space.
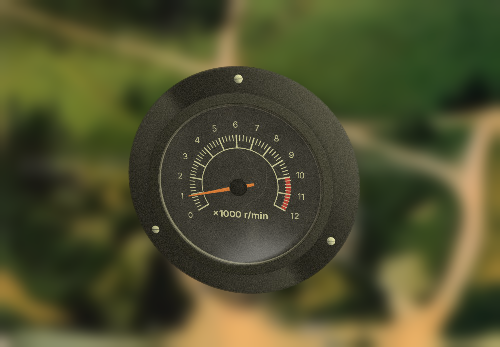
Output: 1000rpm
